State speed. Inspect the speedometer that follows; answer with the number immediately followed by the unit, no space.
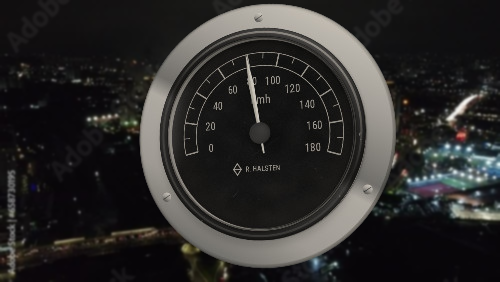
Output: 80km/h
